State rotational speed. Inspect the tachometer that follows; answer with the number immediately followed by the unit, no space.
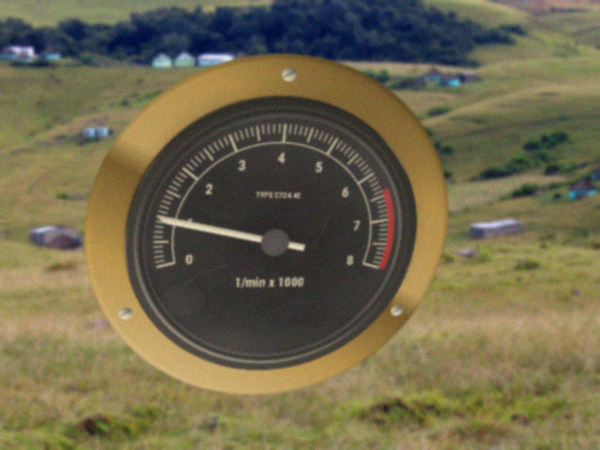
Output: 1000rpm
